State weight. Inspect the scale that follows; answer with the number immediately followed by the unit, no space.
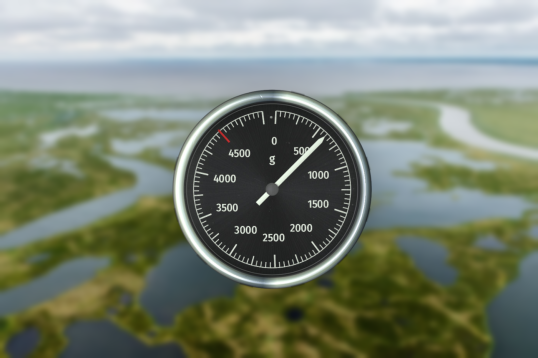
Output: 600g
